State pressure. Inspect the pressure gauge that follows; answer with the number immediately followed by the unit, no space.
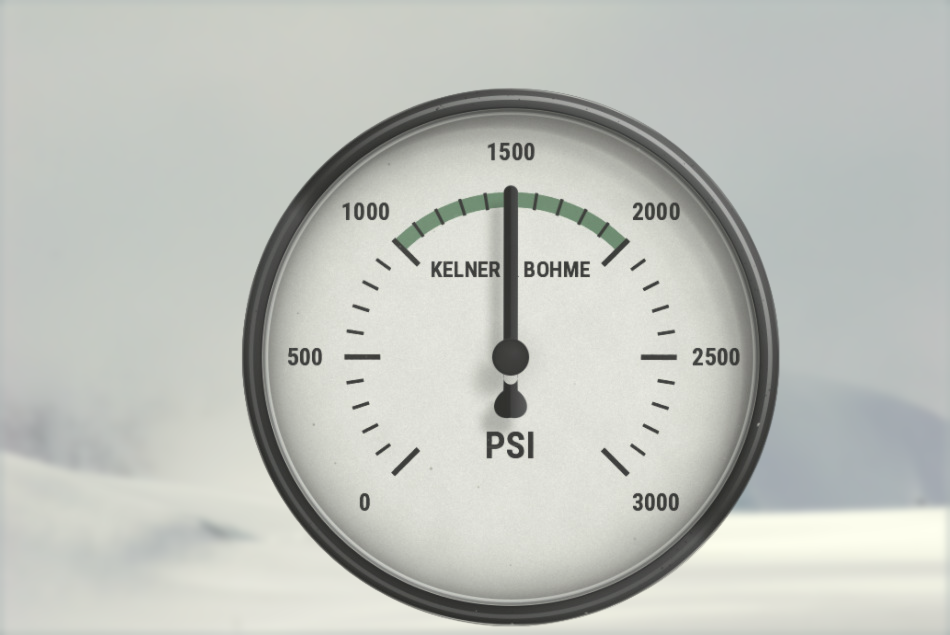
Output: 1500psi
